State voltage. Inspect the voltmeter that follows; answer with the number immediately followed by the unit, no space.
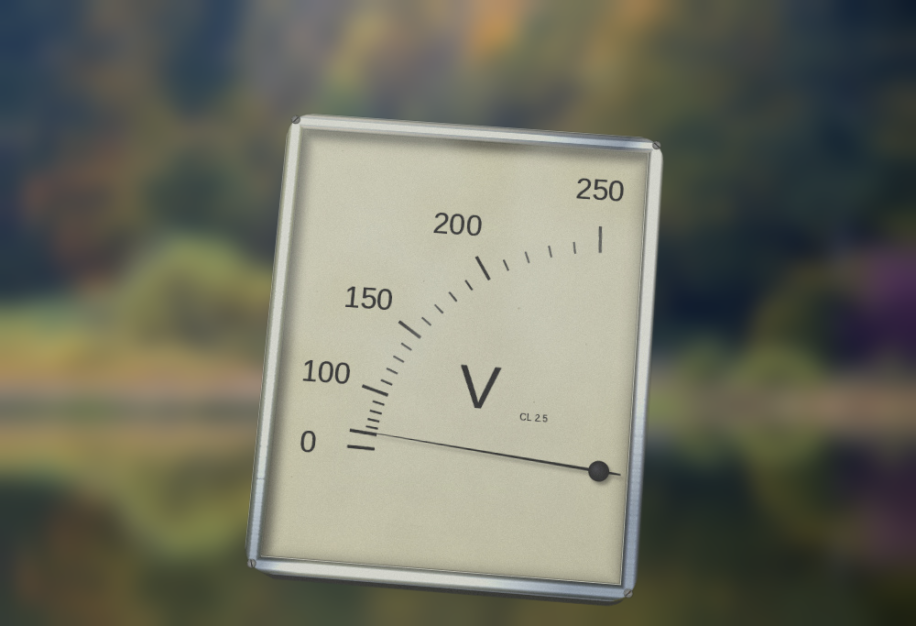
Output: 50V
